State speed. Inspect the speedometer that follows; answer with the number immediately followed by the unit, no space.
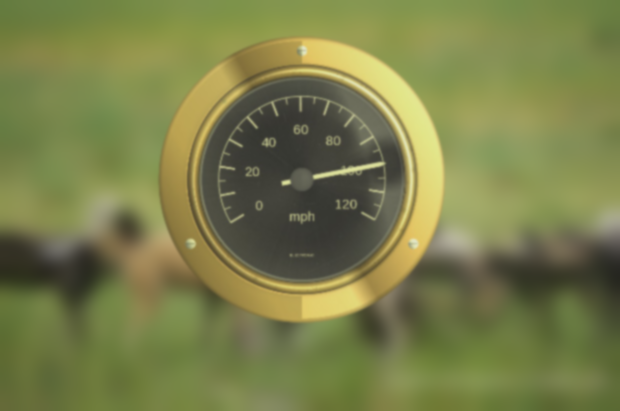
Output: 100mph
